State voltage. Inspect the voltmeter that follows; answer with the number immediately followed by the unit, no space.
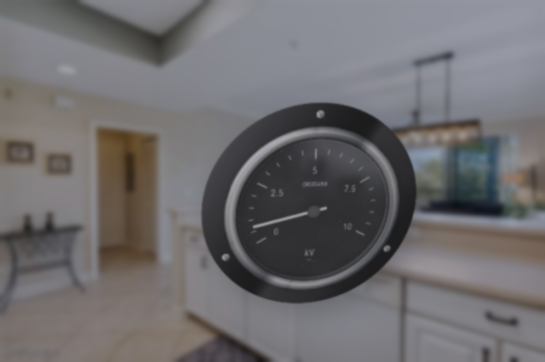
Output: 0.75kV
